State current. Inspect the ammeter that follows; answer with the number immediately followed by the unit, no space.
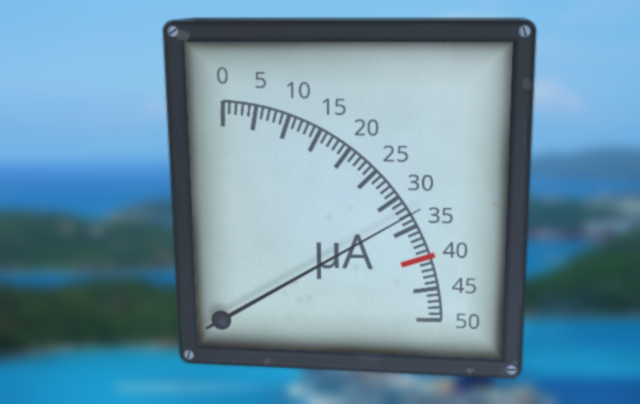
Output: 33µA
